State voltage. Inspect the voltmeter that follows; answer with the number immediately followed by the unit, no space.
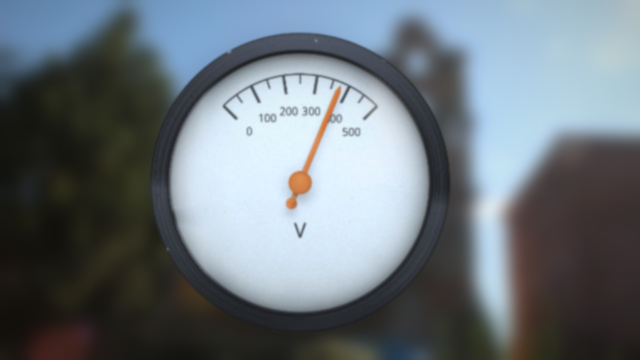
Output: 375V
